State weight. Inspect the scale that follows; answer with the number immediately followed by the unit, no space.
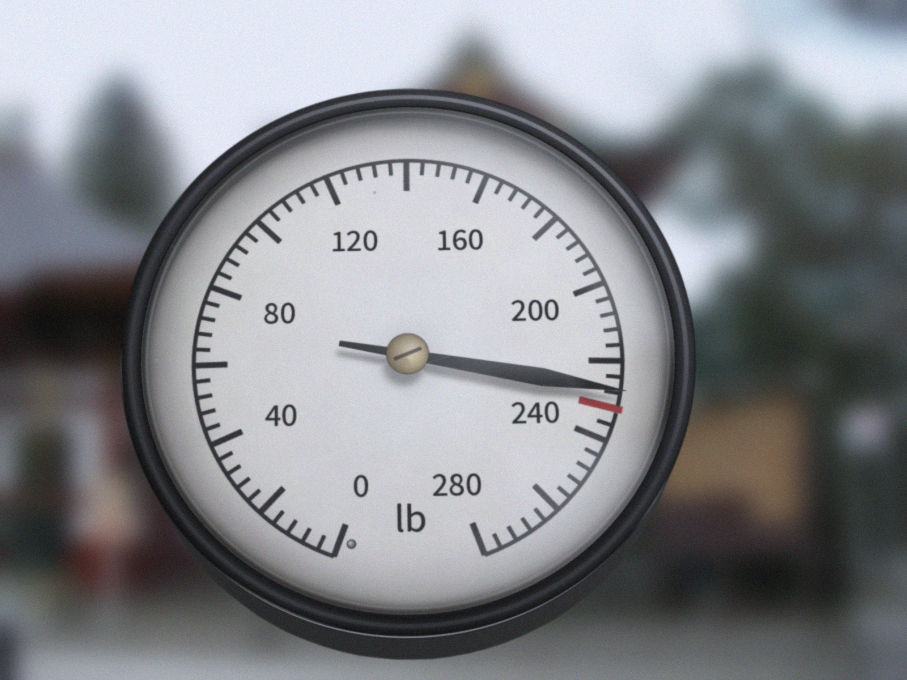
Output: 228lb
